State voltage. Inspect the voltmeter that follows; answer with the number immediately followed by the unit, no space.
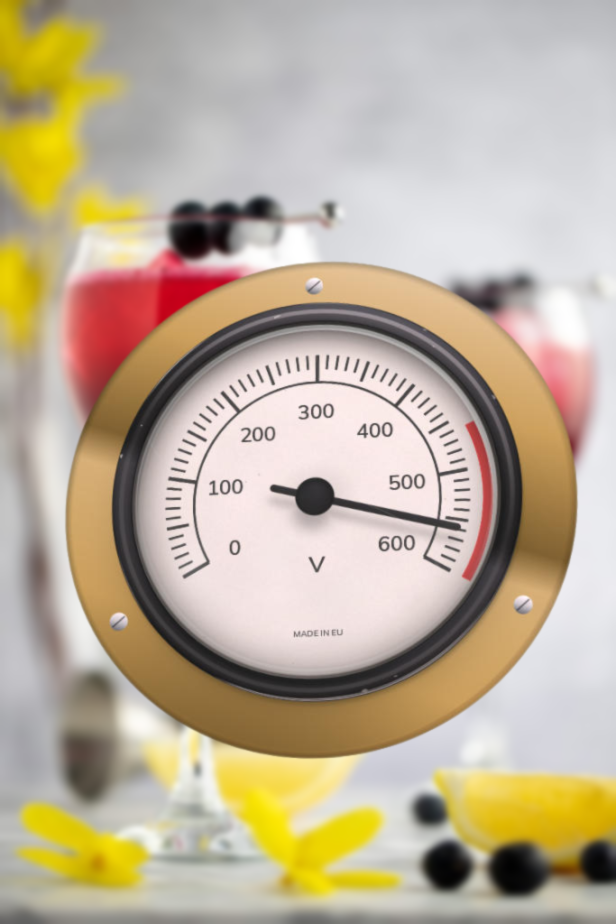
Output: 560V
